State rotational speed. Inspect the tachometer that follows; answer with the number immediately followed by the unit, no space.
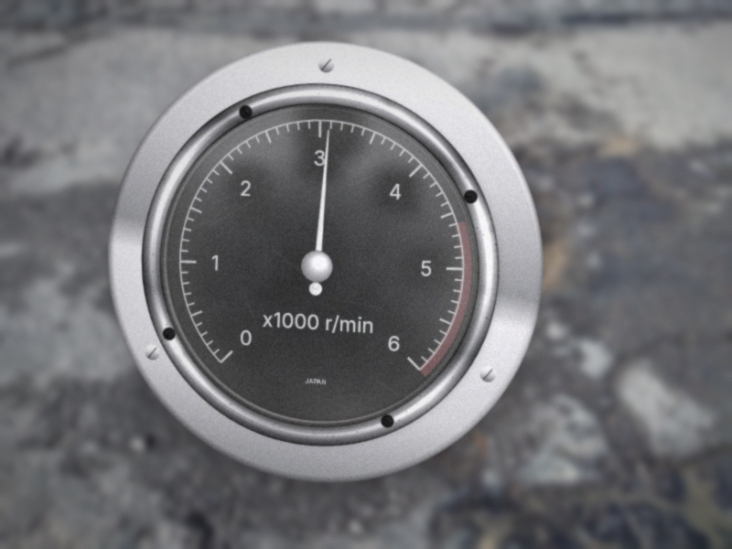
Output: 3100rpm
